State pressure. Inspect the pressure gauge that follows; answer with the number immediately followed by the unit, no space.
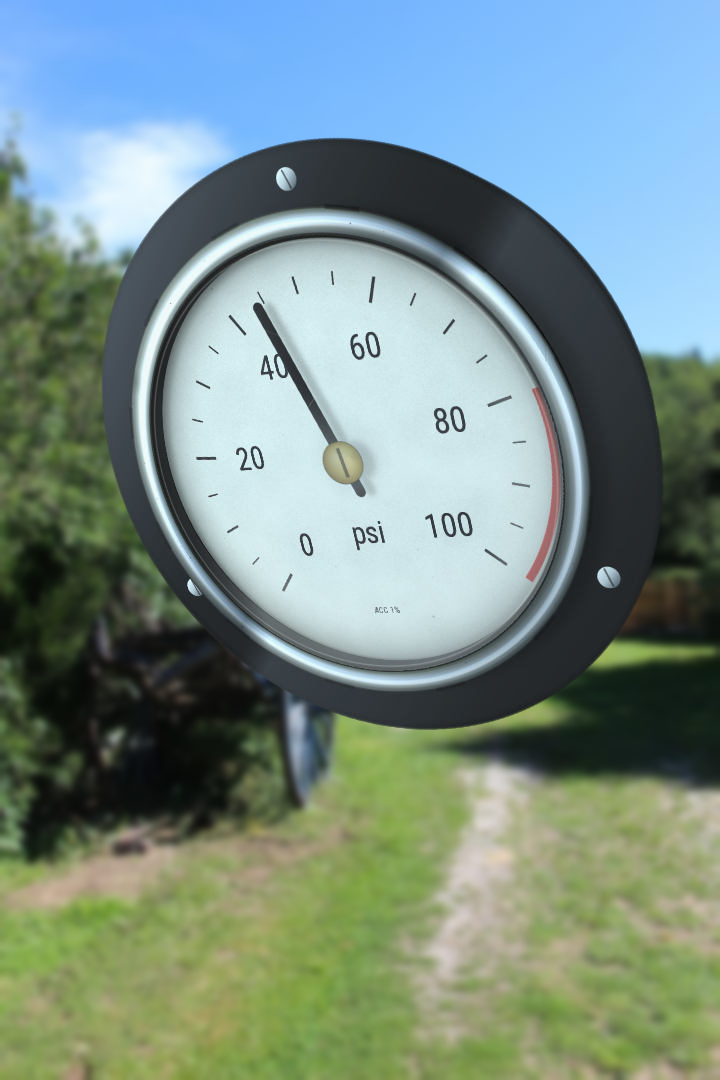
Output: 45psi
